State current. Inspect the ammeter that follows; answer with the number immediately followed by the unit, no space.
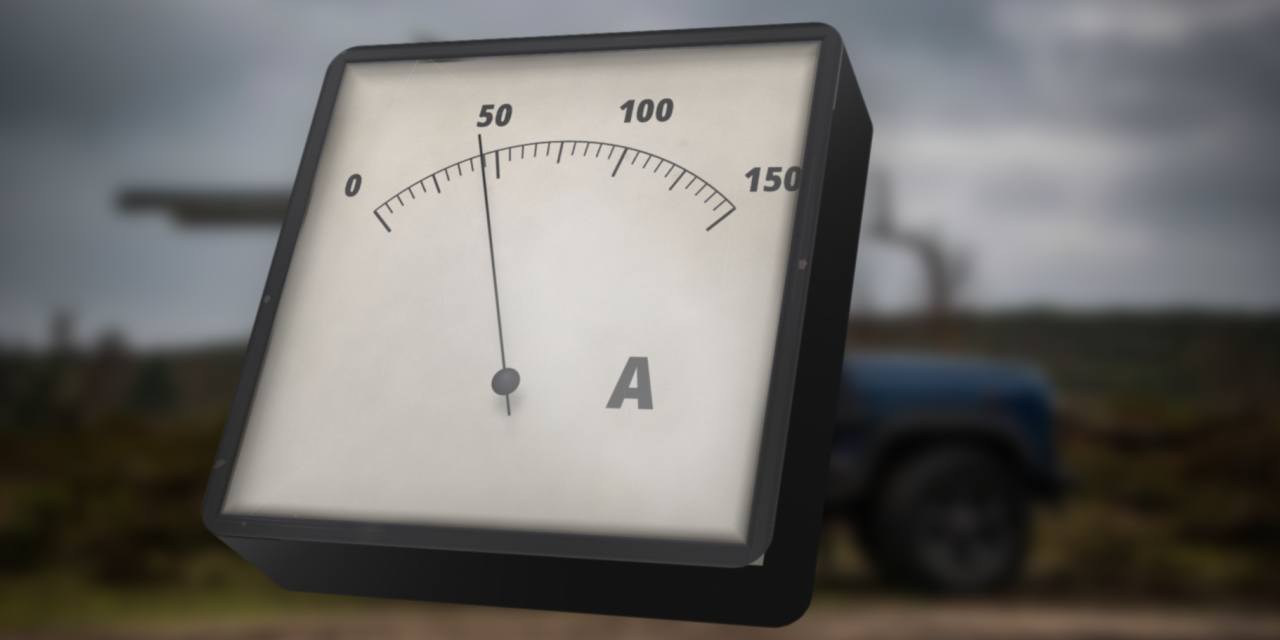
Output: 45A
